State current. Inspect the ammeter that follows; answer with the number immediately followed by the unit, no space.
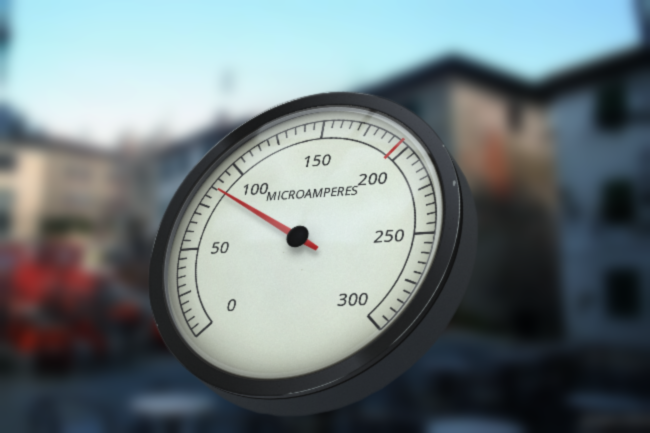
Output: 85µA
